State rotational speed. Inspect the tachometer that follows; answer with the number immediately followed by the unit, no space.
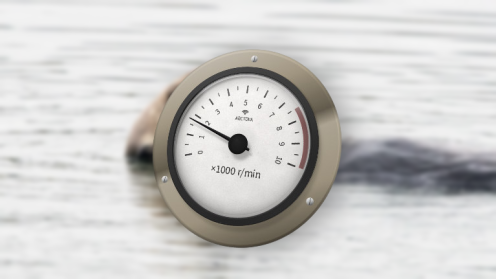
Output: 1750rpm
